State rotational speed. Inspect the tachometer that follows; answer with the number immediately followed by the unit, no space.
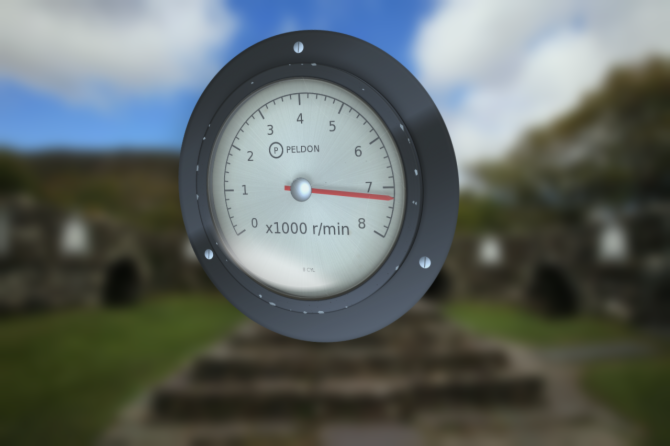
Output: 7200rpm
